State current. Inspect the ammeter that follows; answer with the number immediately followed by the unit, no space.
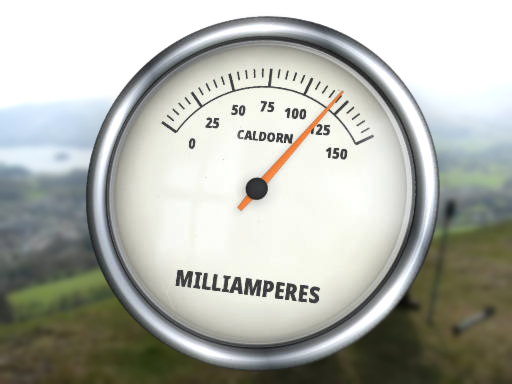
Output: 120mA
